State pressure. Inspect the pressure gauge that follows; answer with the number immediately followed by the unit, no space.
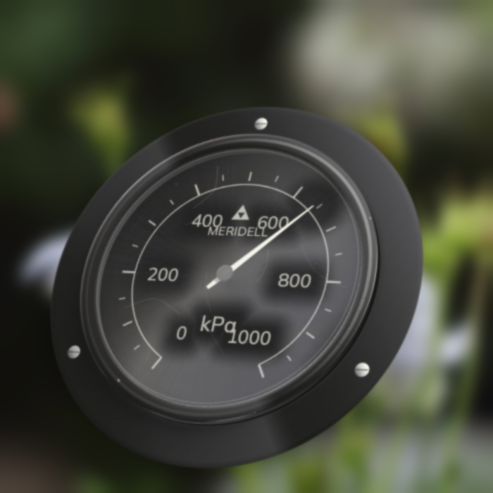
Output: 650kPa
